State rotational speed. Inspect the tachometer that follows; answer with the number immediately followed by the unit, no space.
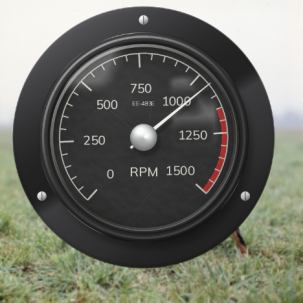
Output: 1050rpm
